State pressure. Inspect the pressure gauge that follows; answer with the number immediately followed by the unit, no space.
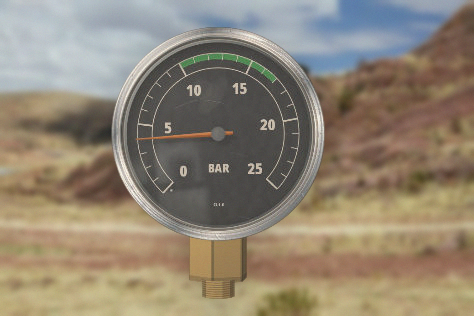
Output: 4bar
